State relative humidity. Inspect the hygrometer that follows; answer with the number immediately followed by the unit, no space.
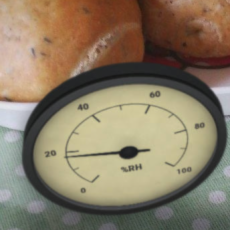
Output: 20%
